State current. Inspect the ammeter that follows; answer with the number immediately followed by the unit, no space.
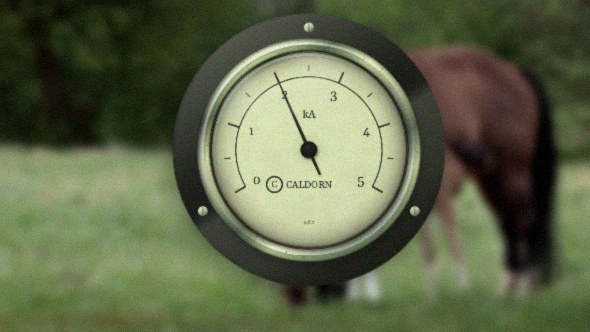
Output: 2kA
